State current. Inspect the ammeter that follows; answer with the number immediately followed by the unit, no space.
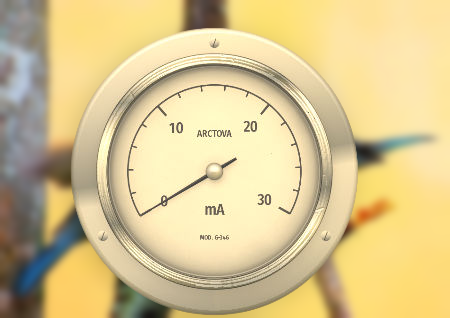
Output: 0mA
